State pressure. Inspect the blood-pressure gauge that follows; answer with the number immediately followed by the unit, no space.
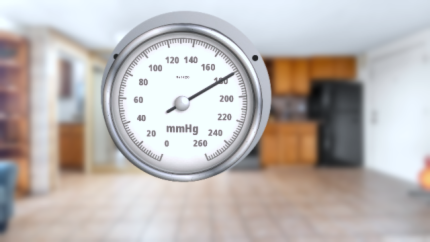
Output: 180mmHg
